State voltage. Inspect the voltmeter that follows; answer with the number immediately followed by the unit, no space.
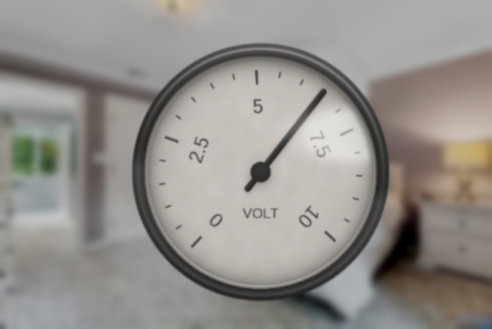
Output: 6.5V
